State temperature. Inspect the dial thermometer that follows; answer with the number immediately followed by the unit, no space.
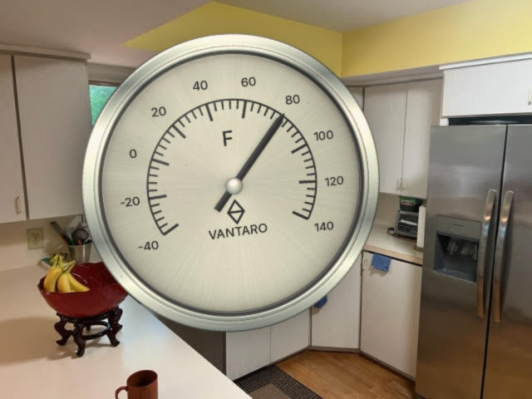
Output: 80°F
